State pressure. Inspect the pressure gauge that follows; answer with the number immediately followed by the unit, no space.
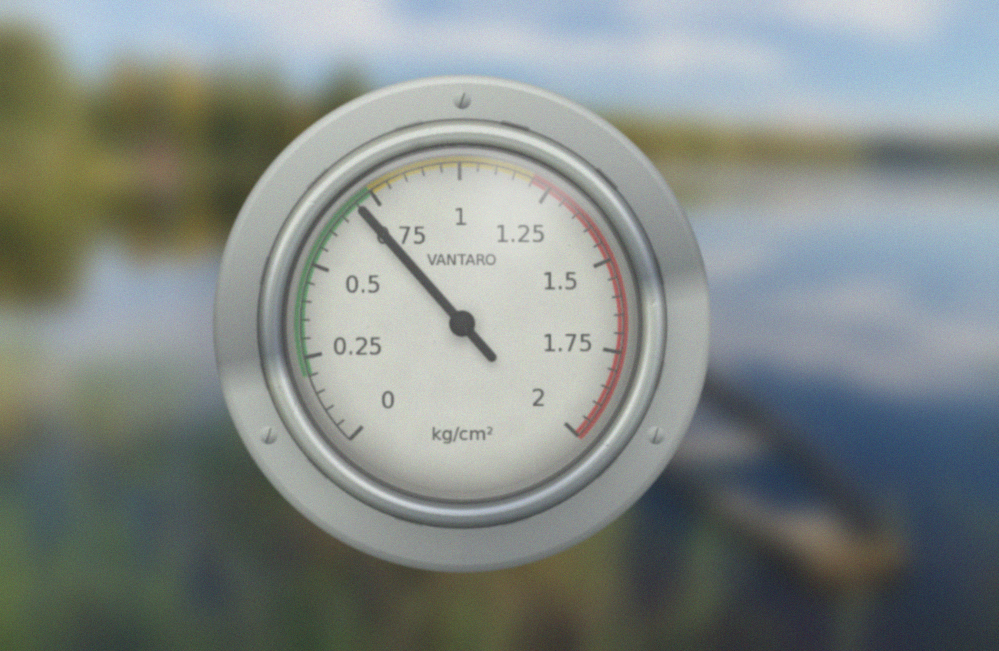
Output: 0.7kg/cm²
